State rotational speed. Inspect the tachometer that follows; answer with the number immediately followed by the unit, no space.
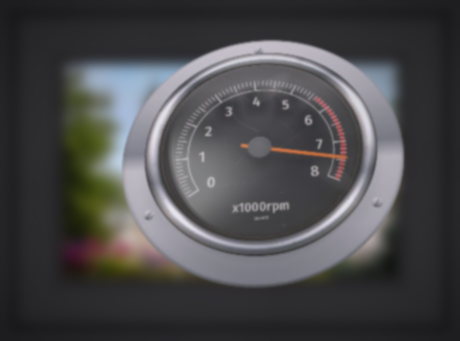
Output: 7500rpm
